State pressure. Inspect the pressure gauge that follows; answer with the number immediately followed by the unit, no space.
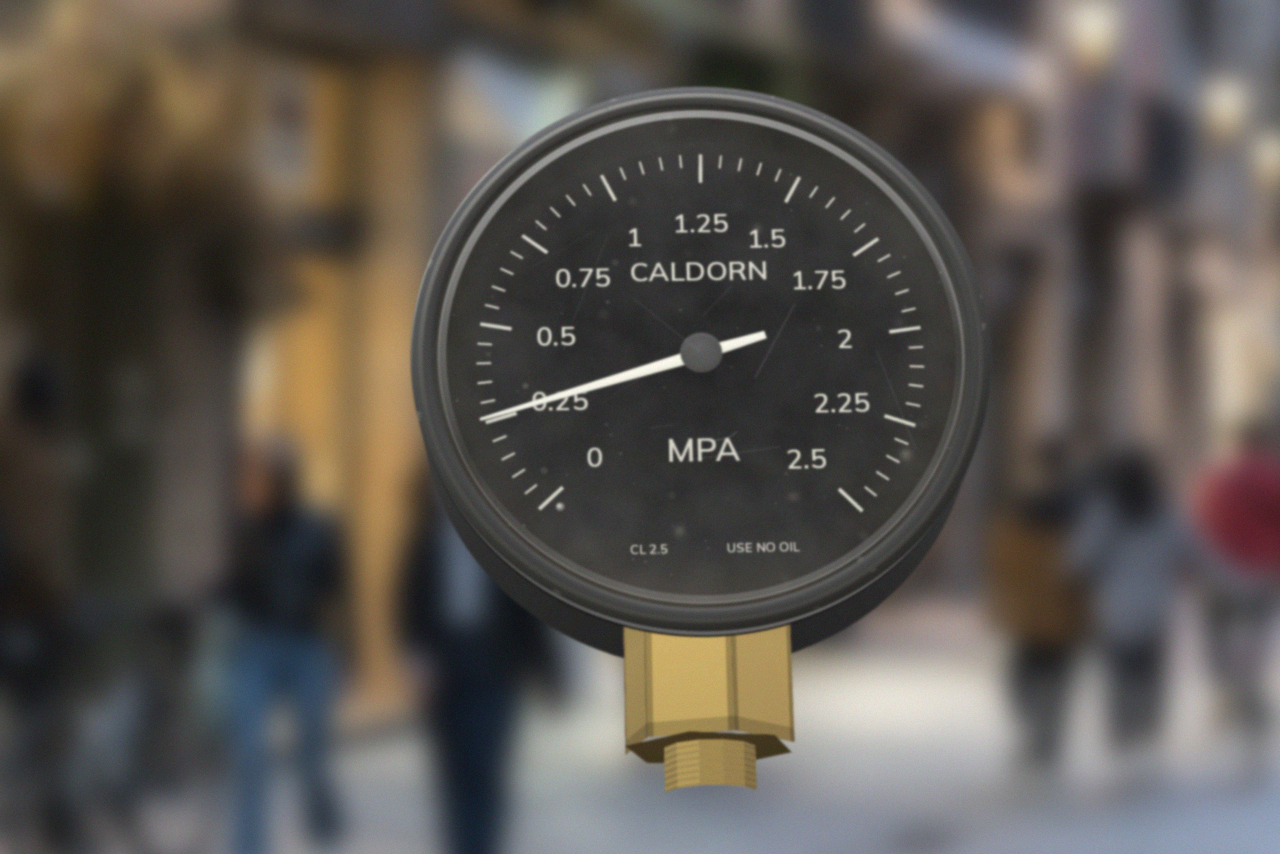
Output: 0.25MPa
